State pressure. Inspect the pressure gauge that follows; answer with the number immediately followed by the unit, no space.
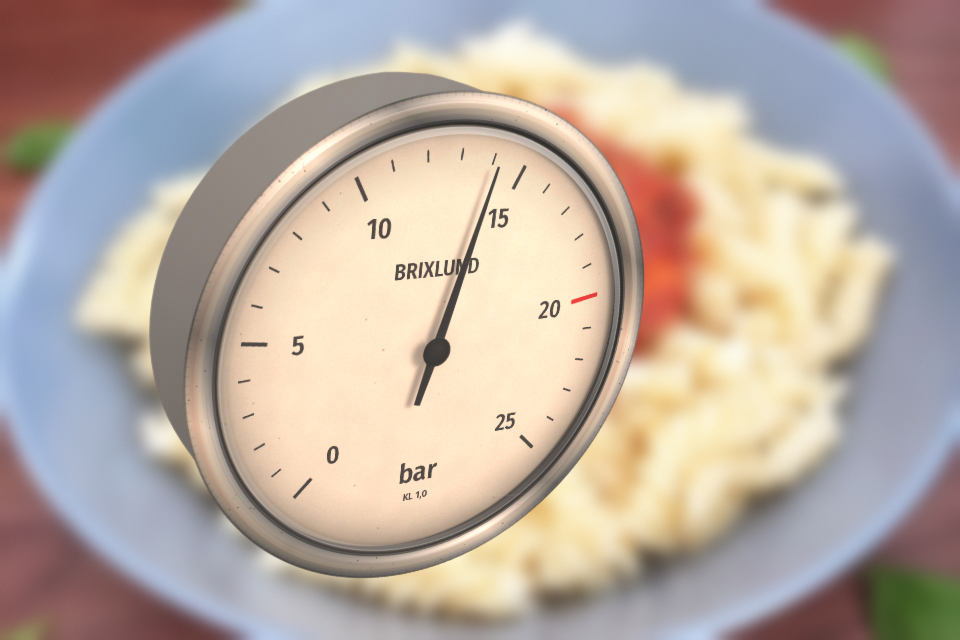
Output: 14bar
